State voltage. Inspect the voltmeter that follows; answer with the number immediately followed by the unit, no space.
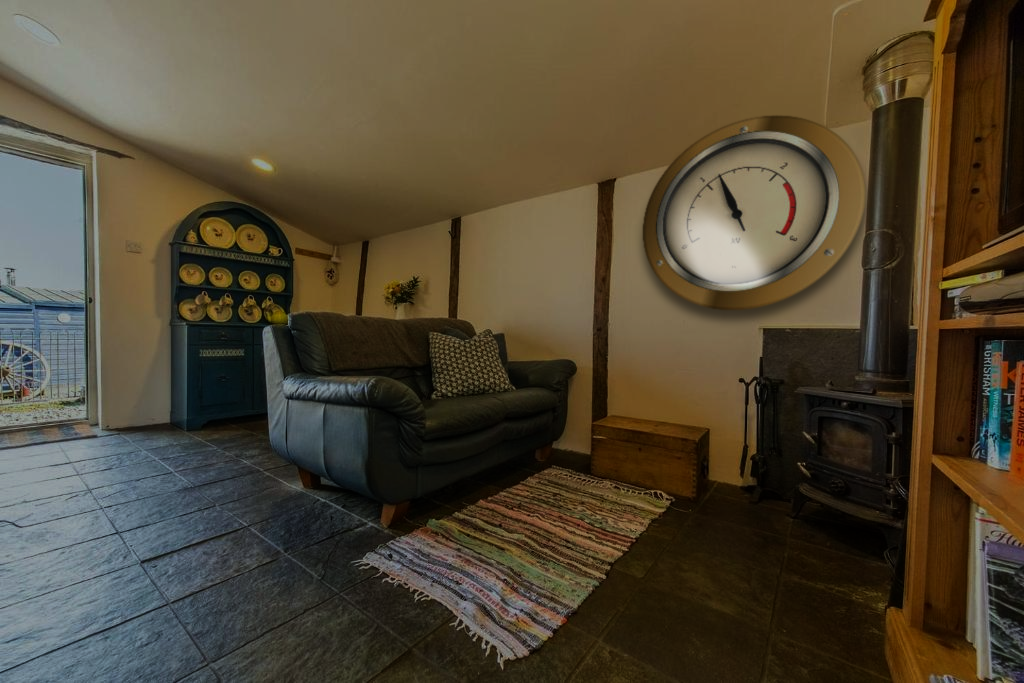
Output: 1.2kV
